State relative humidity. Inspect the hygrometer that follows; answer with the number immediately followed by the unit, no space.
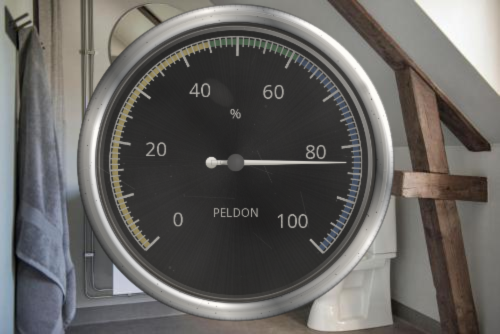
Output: 83%
